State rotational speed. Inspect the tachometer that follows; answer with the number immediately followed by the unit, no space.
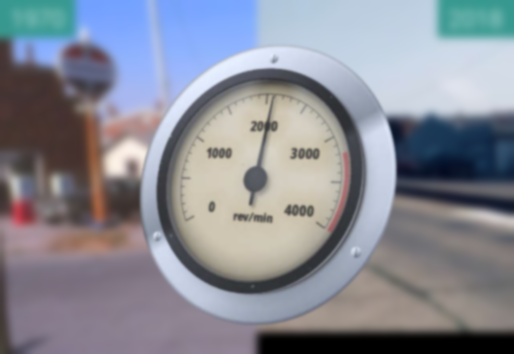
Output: 2100rpm
